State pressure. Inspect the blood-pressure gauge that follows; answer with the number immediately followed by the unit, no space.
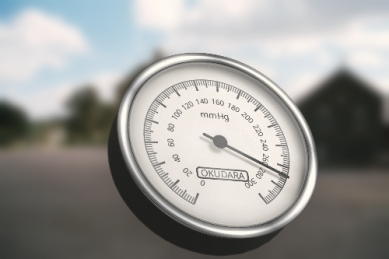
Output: 270mmHg
